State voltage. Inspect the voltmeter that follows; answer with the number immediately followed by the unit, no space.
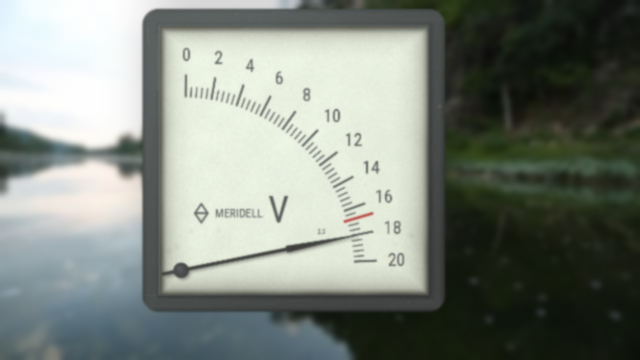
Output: 18V
